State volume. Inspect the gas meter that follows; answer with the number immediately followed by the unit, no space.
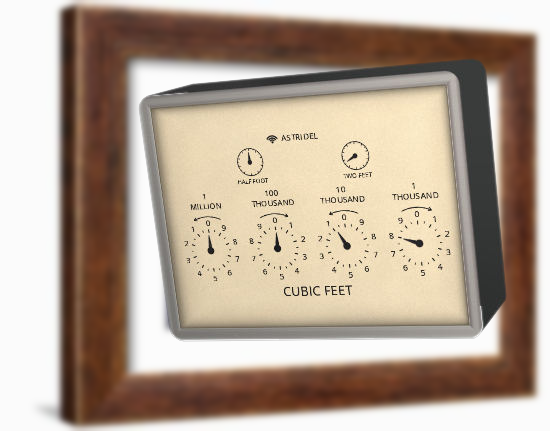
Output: 800ft³
